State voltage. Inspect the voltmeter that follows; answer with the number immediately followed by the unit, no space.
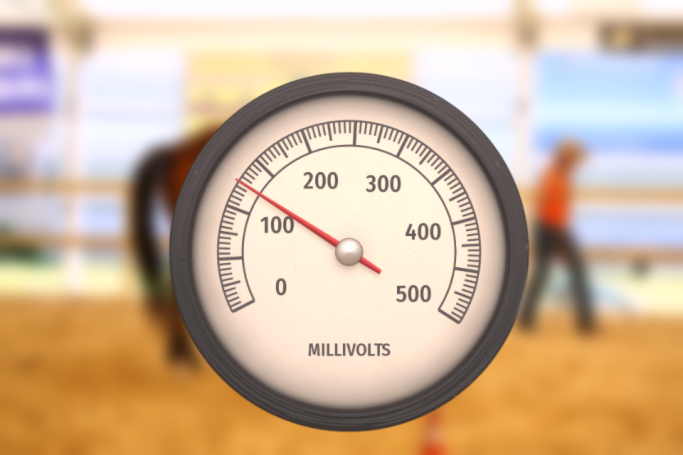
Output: 125mV
